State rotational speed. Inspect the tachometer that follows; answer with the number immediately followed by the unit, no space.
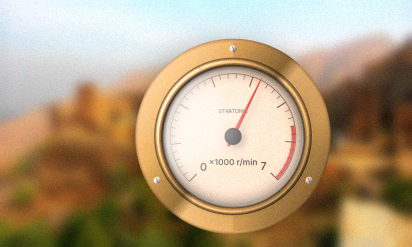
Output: 4200rpm
